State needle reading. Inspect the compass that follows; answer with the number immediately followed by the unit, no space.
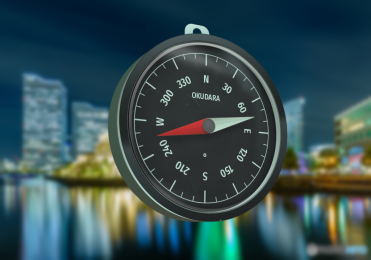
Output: 255°
